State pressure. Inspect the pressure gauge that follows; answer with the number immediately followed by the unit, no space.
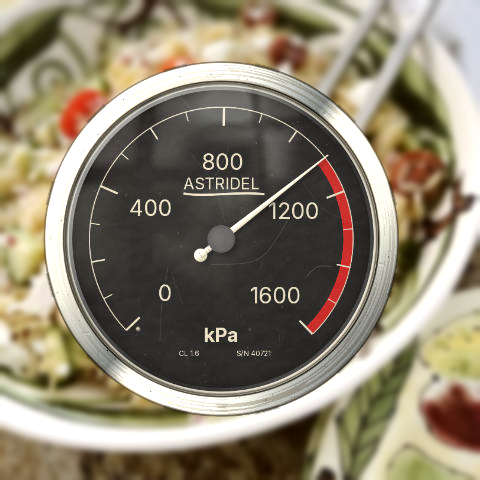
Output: 1100kPa
